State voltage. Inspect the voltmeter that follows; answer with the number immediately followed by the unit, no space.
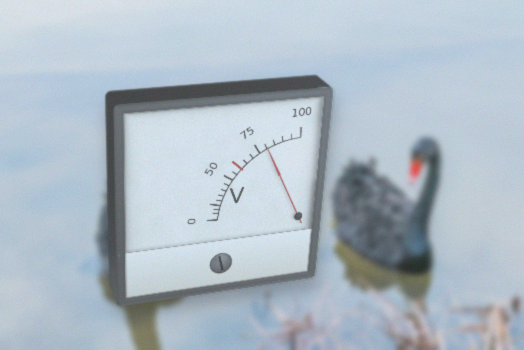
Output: 80V
